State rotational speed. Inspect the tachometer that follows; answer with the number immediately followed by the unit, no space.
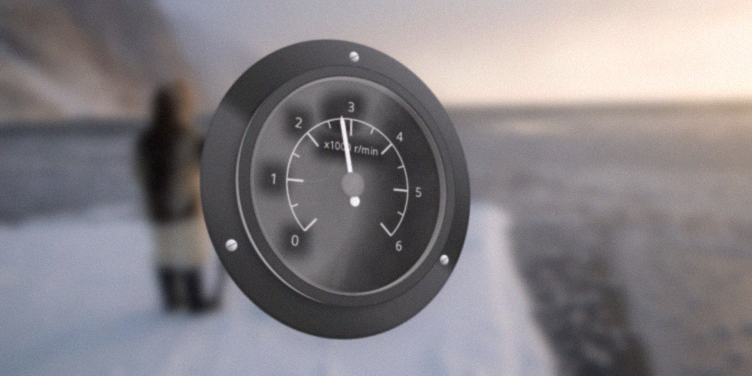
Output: 2750rpm
